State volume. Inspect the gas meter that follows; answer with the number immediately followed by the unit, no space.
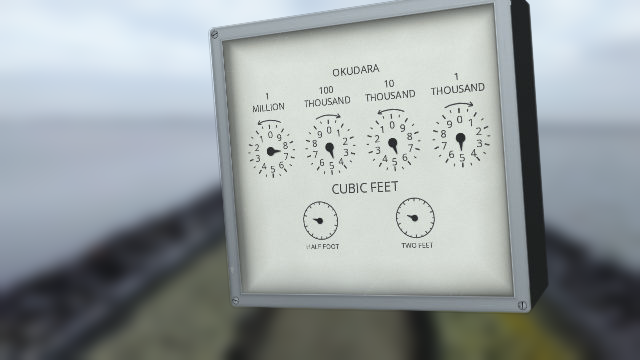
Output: 745500ft³
